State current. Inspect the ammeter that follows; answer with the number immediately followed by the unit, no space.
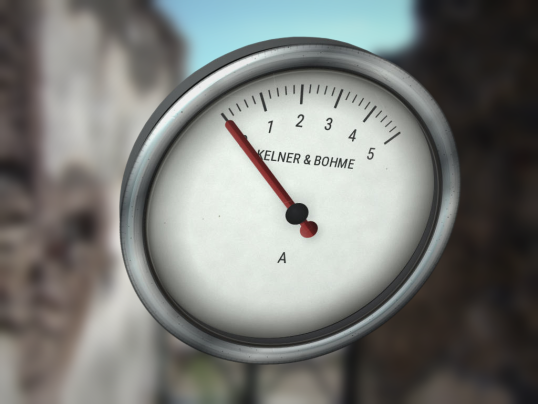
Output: 0A
